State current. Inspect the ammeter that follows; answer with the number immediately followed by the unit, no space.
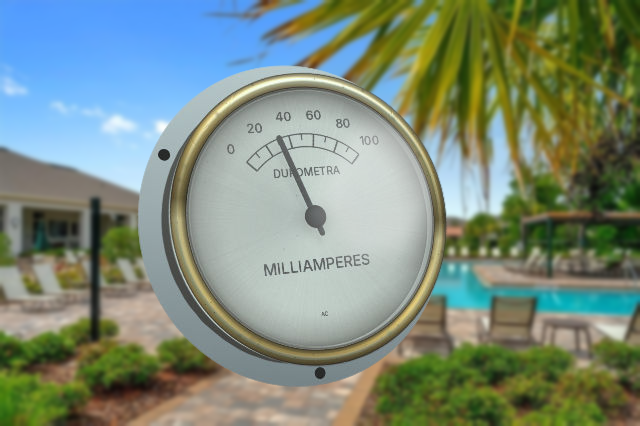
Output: 30mA
